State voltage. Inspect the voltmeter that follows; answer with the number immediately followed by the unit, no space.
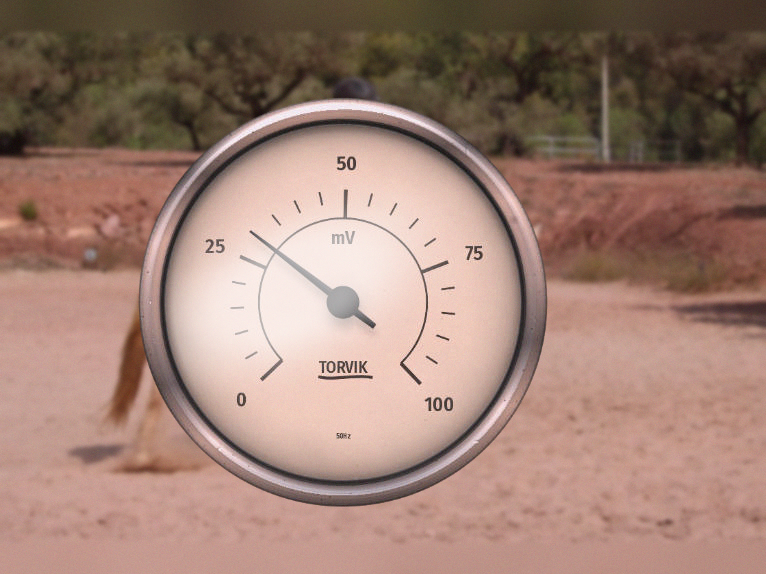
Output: 30mV
